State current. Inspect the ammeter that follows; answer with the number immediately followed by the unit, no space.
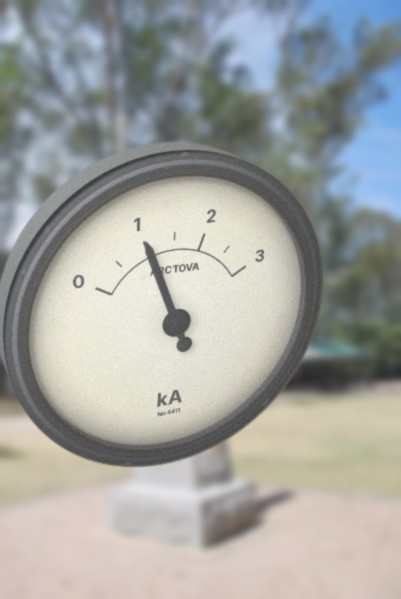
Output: 1kA
